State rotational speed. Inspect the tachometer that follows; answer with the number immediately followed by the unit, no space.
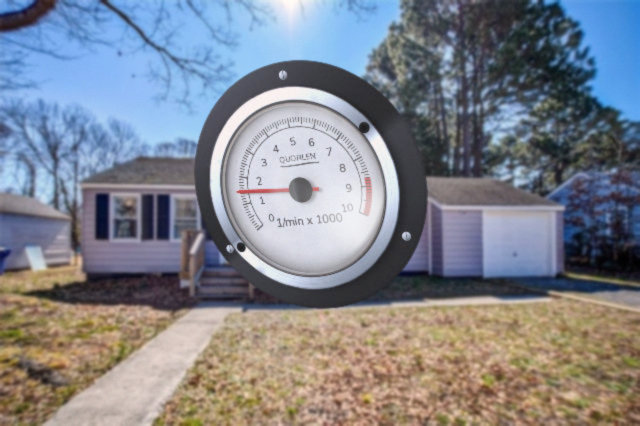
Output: 1500rpm
